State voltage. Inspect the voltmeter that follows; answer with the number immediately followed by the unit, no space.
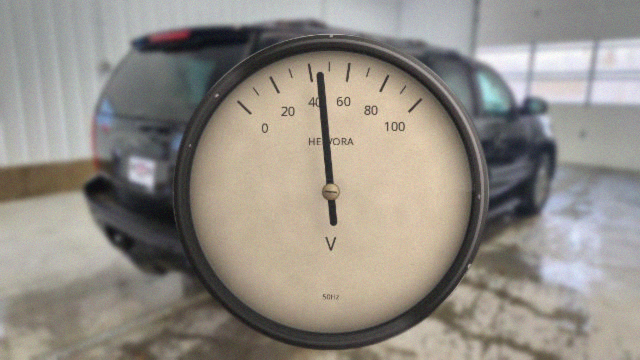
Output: 45V
